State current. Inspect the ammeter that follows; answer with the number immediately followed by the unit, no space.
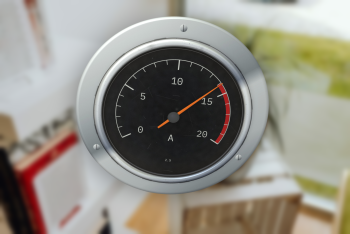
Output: 14A
